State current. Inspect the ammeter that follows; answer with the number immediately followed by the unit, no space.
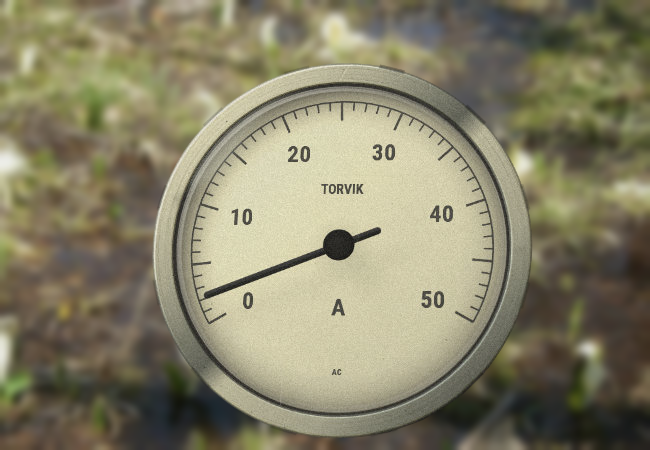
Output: 2A
